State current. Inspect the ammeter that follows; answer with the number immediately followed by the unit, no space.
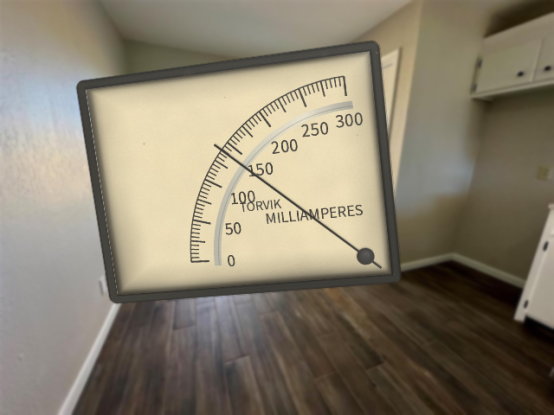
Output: 140mA
